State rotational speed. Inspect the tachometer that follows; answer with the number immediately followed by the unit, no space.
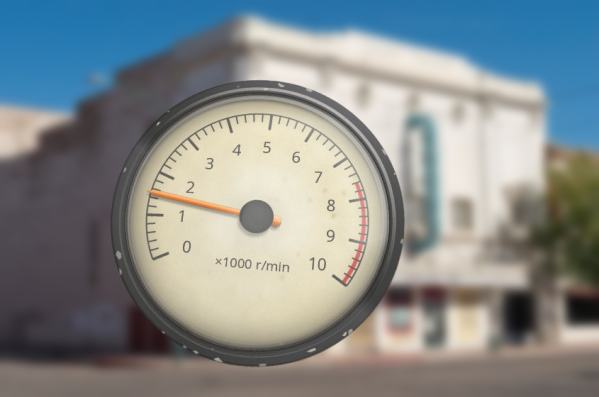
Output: 1500rpm
